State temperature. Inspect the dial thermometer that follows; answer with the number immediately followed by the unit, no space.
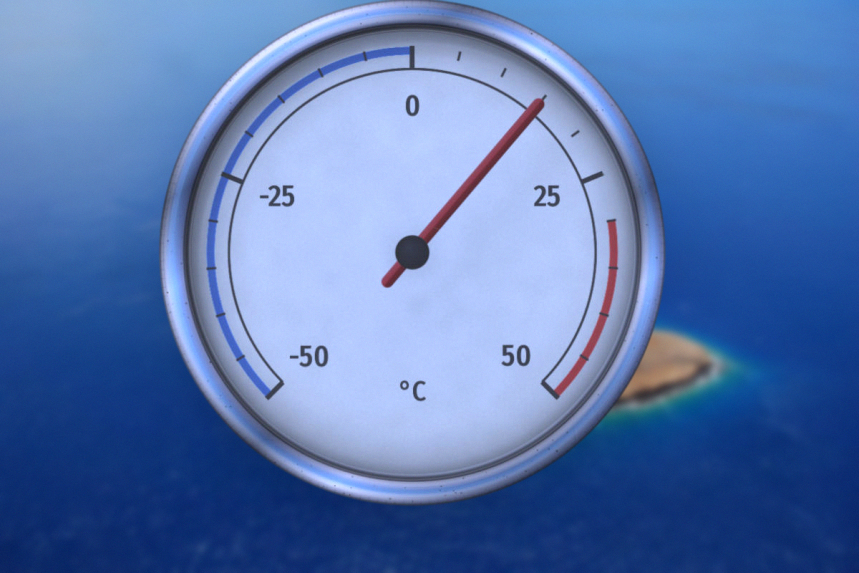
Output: 15°C
